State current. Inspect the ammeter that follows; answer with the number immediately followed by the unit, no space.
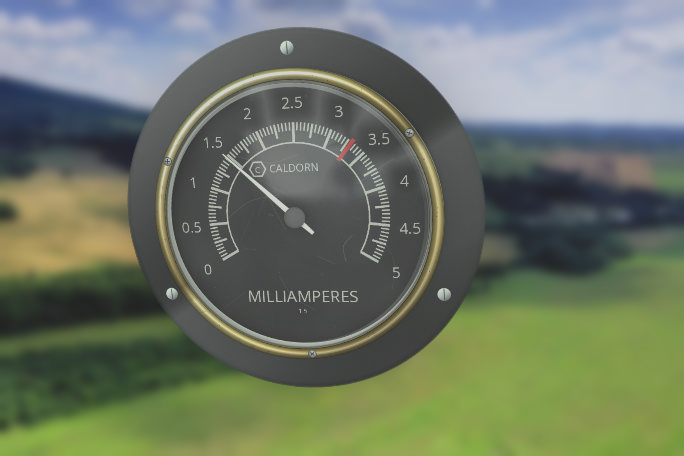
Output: 1.5mA
